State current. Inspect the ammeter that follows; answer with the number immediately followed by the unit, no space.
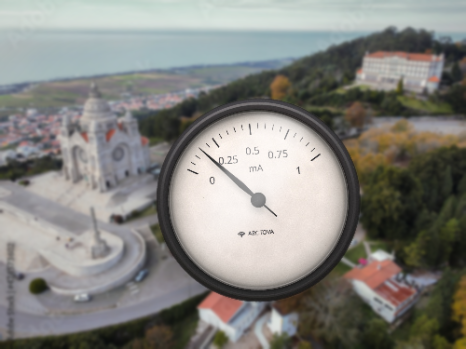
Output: 0.15mA
